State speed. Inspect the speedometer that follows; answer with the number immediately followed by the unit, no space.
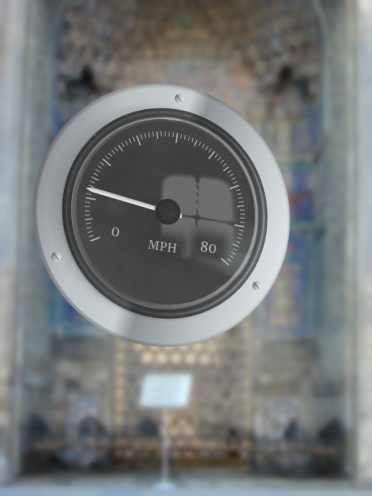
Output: 12mph
